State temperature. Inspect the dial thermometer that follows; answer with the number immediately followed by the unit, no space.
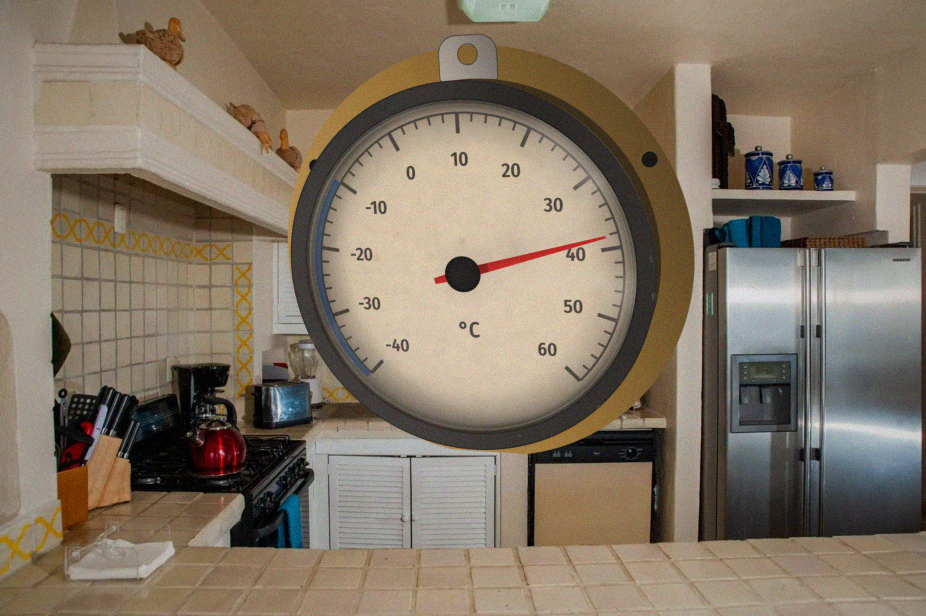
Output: 38°C
